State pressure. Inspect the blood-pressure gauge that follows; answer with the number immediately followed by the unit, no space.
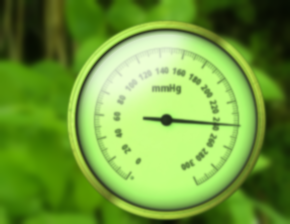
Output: 240mmHg
